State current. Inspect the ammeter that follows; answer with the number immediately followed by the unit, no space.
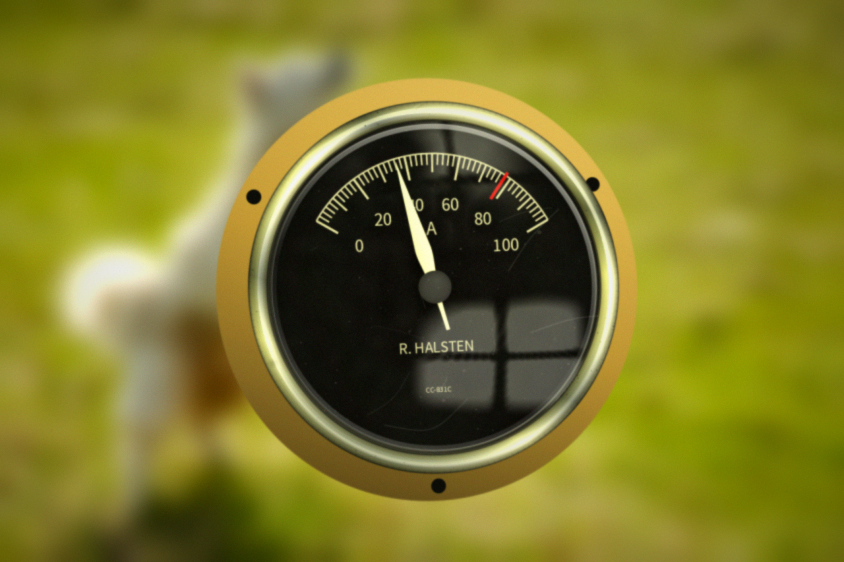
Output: 36A
